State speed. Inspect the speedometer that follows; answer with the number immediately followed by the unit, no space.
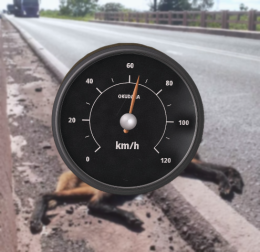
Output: 65km/h
